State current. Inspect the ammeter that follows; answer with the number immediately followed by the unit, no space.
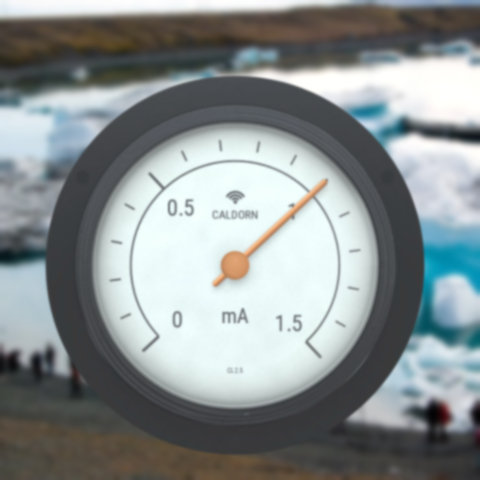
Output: 1mA
